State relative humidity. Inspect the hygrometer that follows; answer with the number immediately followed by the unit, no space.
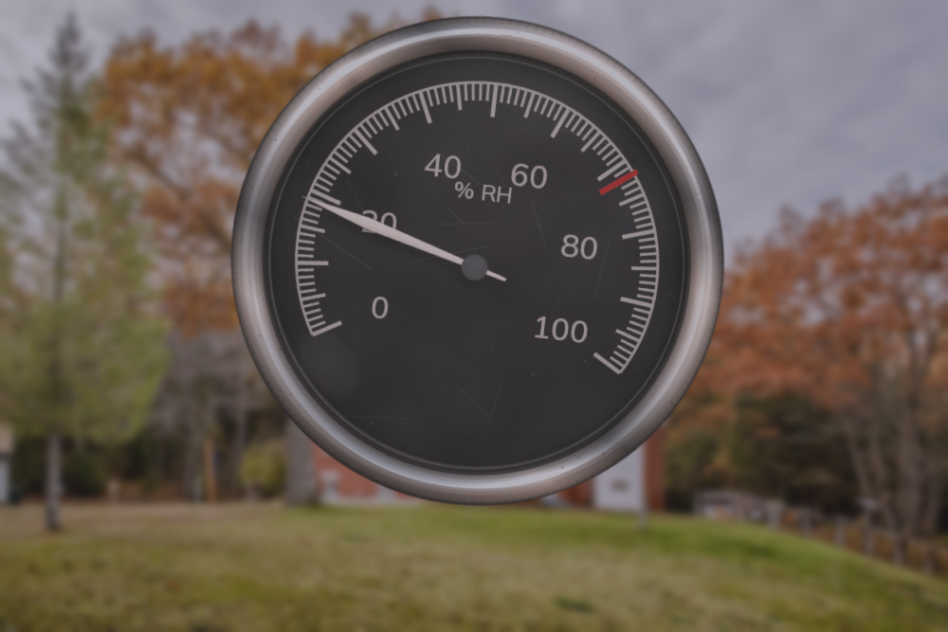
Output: 19%
